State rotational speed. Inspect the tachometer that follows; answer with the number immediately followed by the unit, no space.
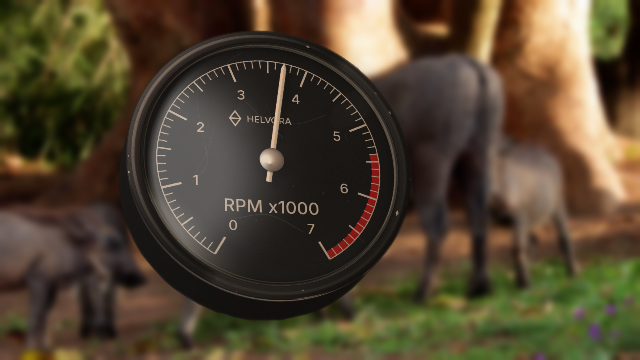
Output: 3700rpm
